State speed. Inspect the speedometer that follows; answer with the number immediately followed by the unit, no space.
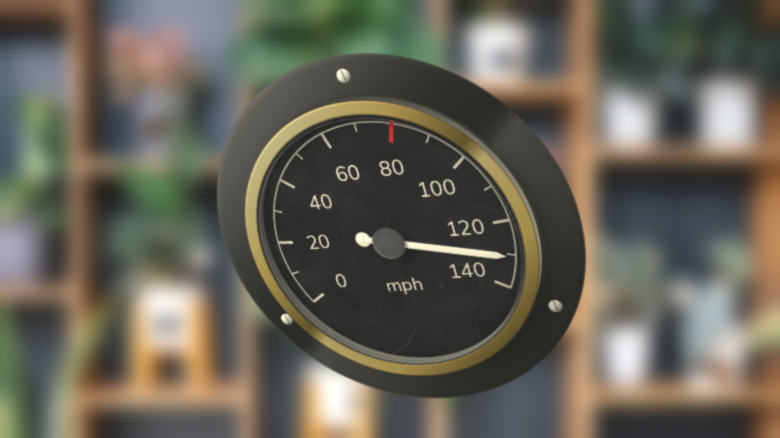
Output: 130mph
